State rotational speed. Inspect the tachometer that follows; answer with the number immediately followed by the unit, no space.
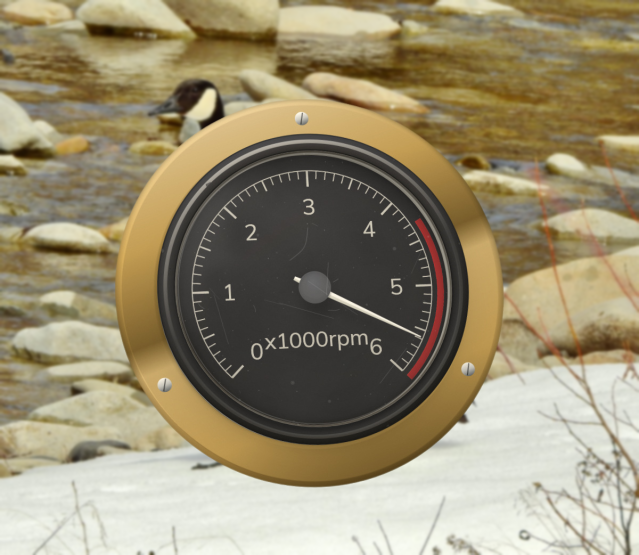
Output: 5600rpm
